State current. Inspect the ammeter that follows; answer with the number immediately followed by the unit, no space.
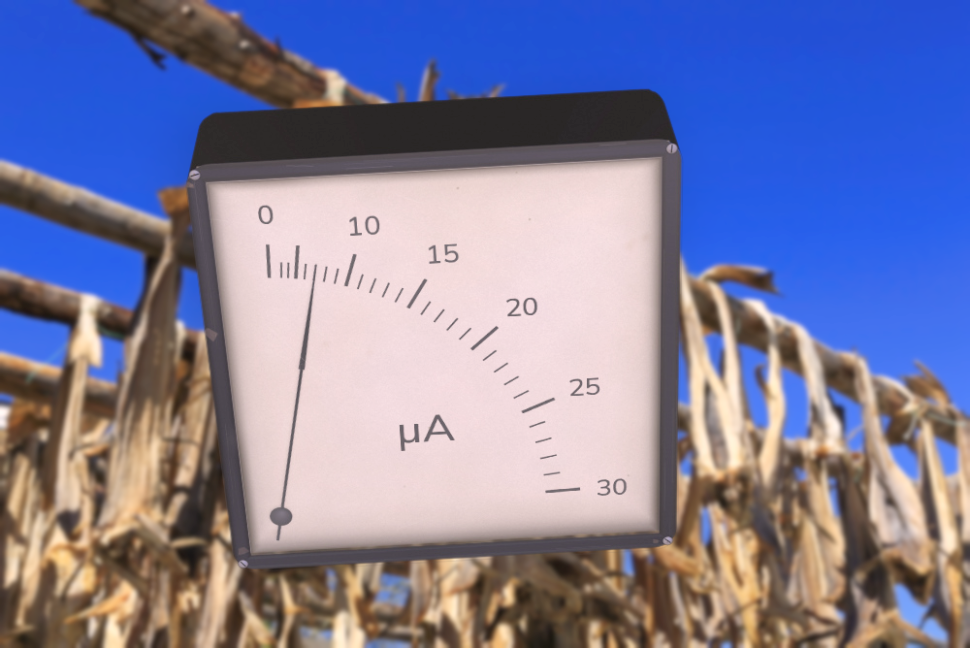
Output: 7µA
